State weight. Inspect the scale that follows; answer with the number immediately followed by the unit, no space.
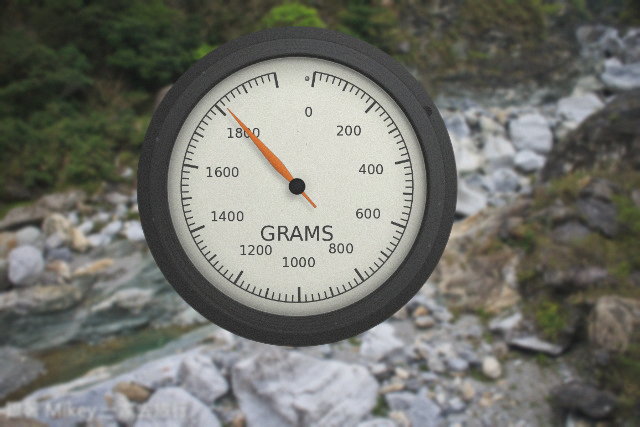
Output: 1820g
